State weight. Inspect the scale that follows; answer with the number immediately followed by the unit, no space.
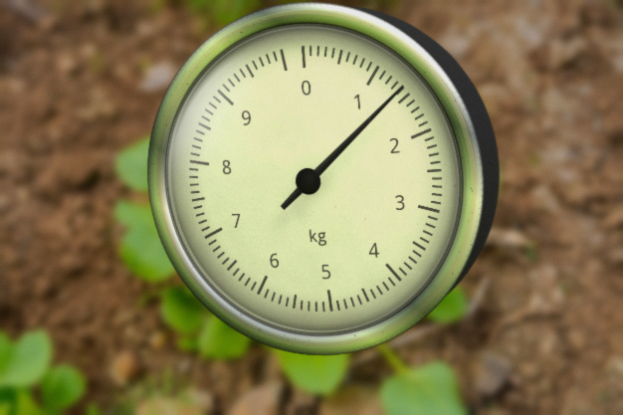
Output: 1.4kg
